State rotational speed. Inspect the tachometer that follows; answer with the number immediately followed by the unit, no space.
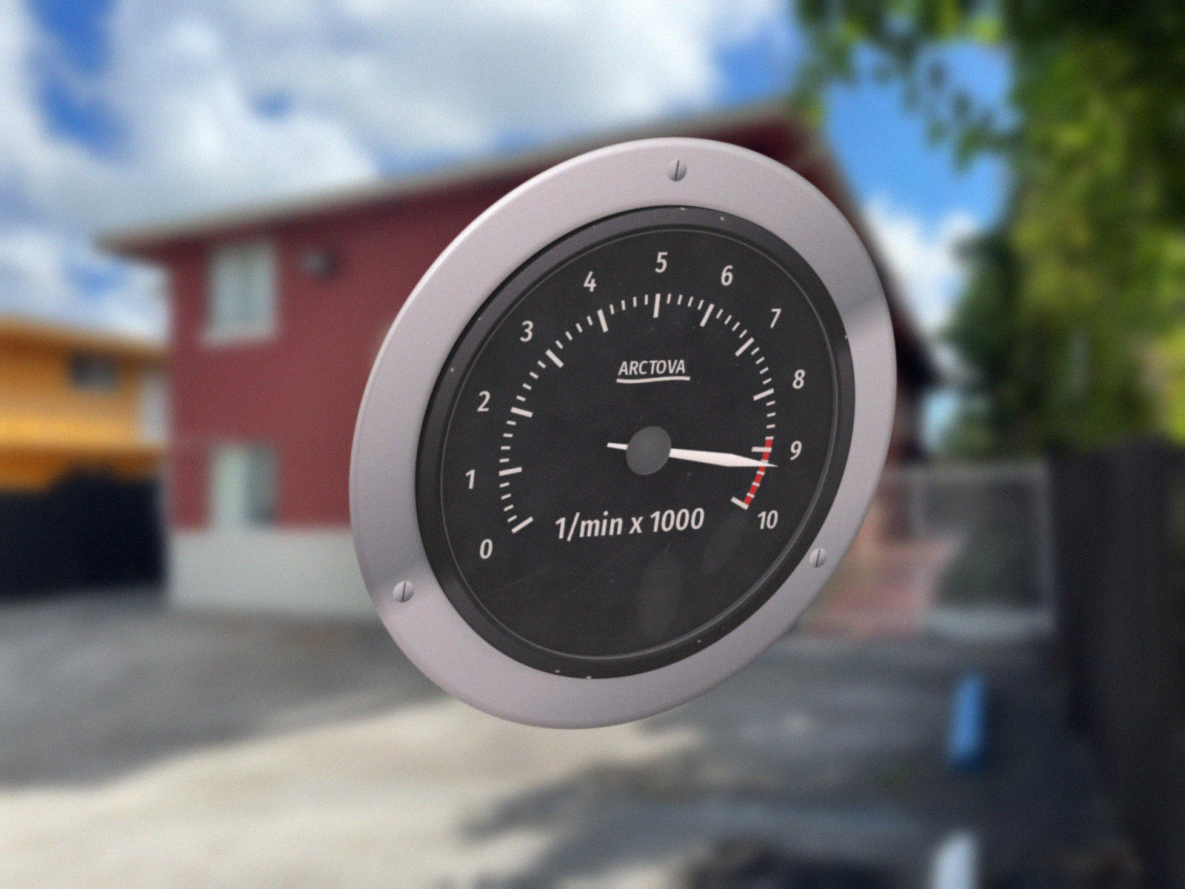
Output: 9200rpm
